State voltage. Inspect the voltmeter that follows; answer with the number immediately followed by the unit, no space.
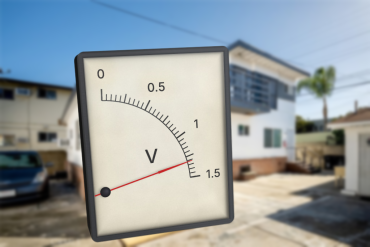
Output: 1.3V
